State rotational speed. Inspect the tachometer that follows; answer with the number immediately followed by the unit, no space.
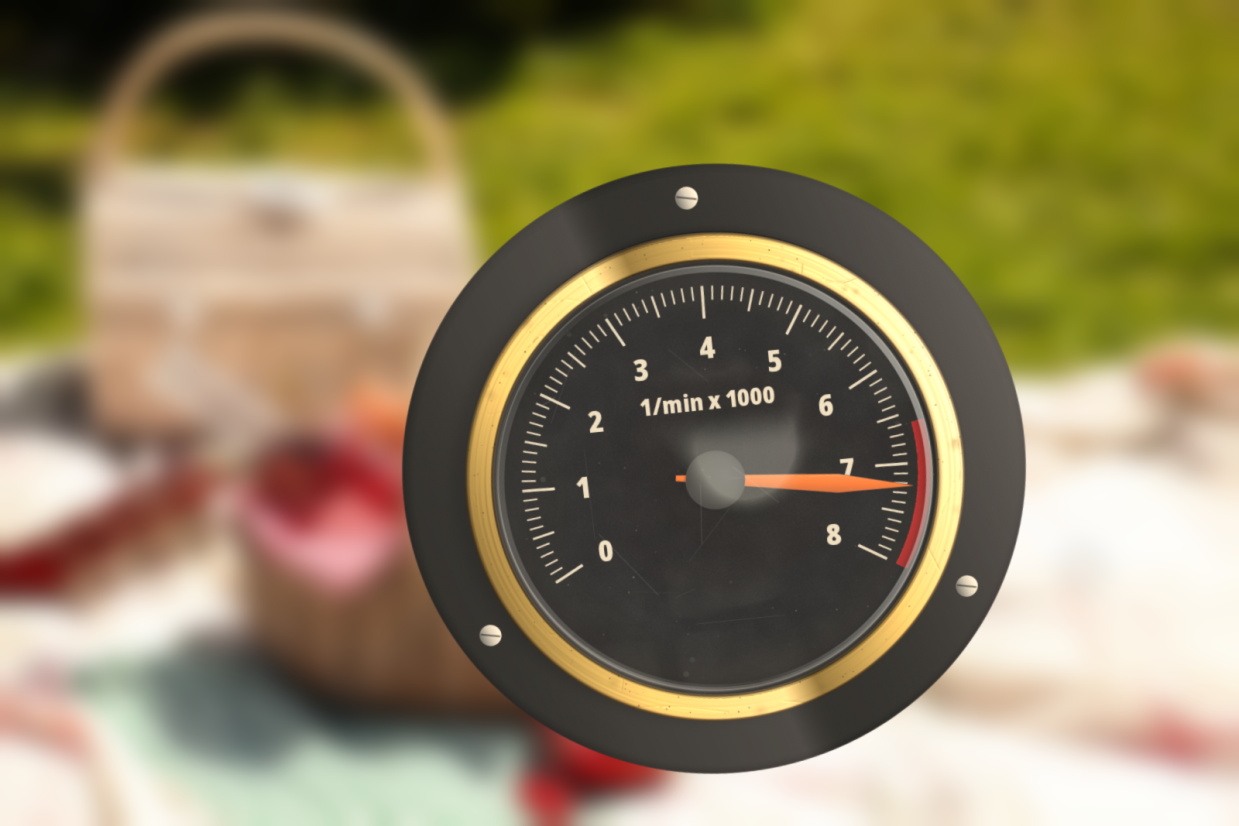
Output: 7200rpm
